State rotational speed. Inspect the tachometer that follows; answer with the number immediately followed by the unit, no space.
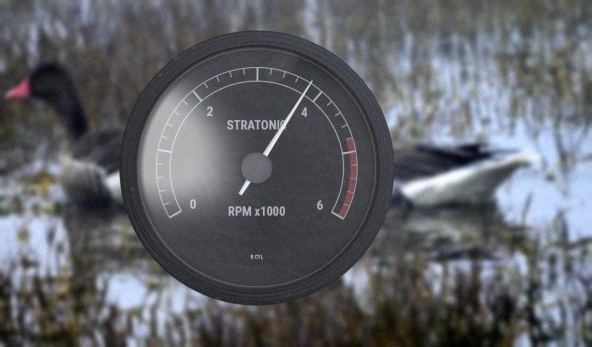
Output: 3800rpm
